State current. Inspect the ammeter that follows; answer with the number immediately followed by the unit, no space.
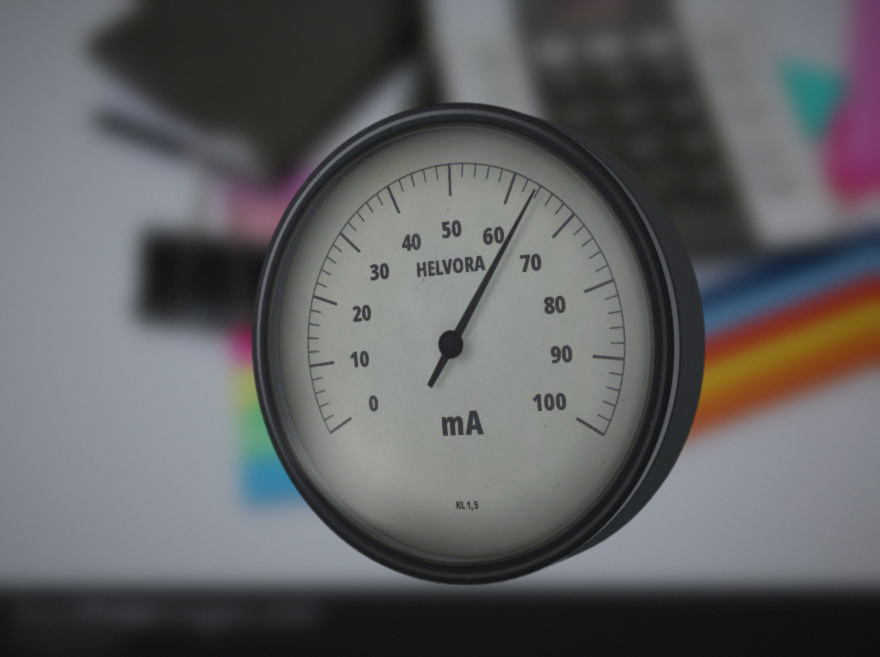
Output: 64mA
